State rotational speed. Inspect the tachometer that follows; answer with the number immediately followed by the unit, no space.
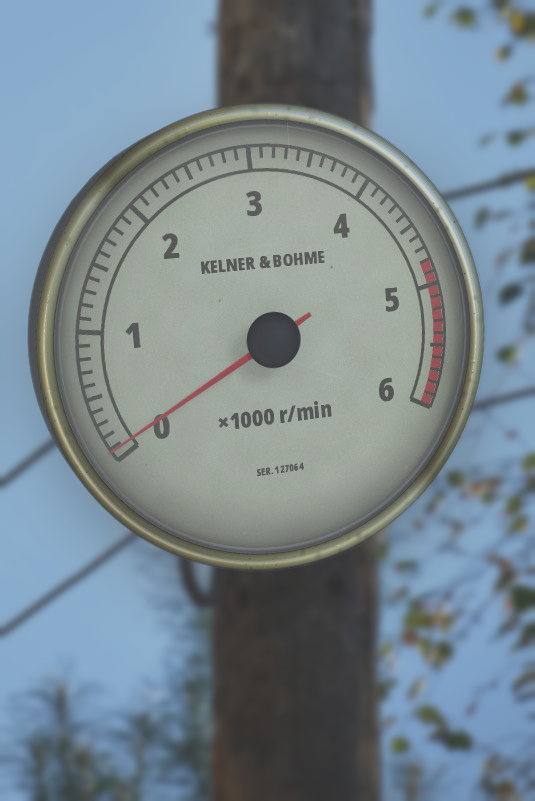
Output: 100rpm
